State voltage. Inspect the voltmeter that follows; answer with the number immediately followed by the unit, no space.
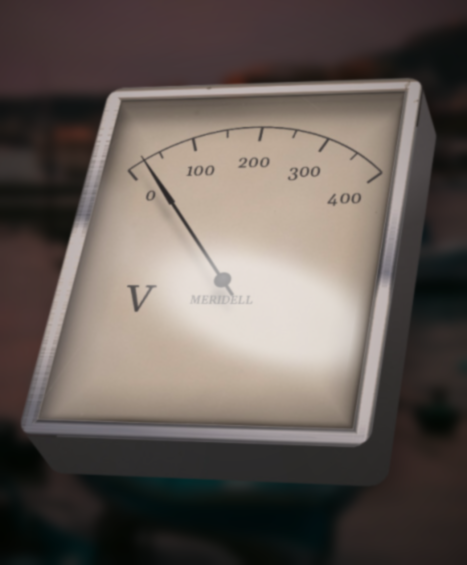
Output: 25V
